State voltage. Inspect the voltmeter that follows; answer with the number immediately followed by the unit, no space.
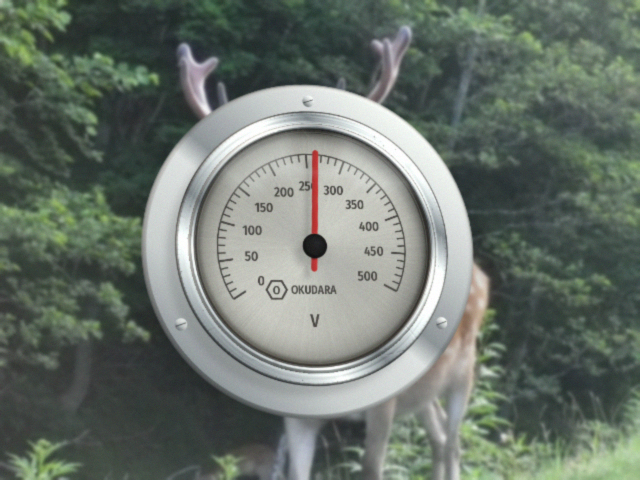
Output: 260V
